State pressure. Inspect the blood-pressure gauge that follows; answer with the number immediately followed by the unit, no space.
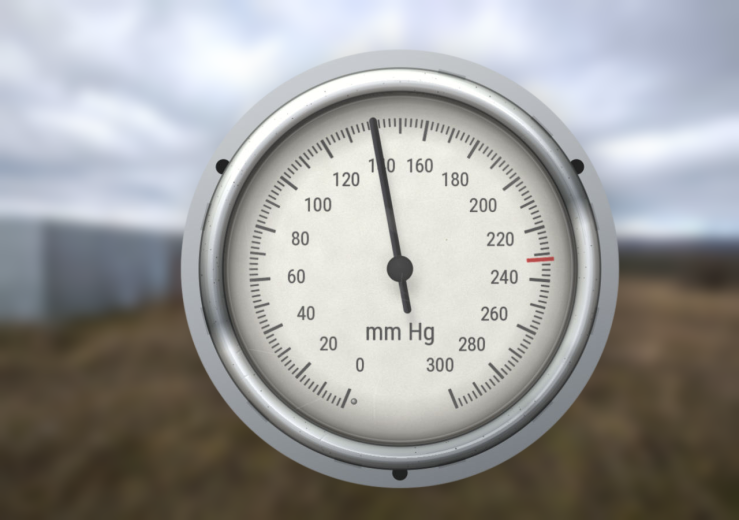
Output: 140mmHg
